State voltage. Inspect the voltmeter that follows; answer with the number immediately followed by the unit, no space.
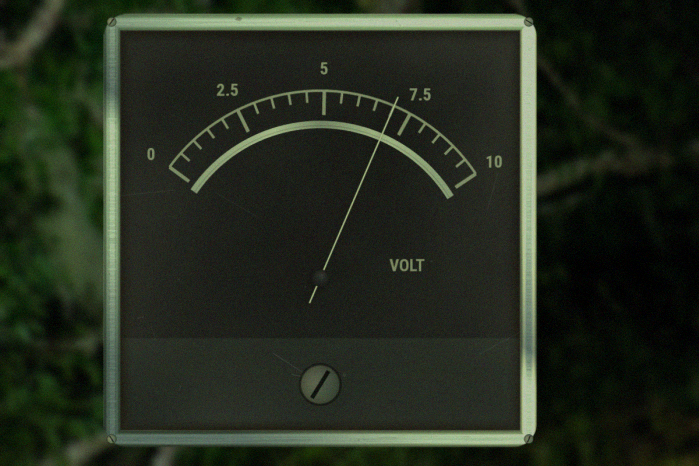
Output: 7V
